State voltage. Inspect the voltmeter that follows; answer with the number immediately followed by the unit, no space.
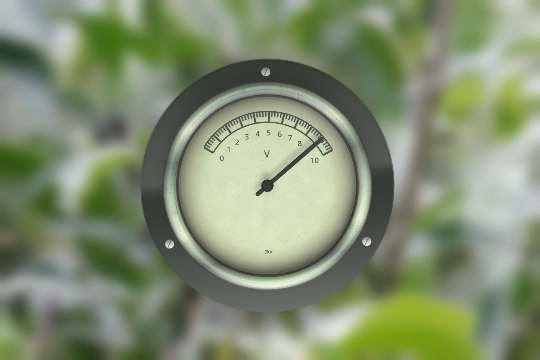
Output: 9V
